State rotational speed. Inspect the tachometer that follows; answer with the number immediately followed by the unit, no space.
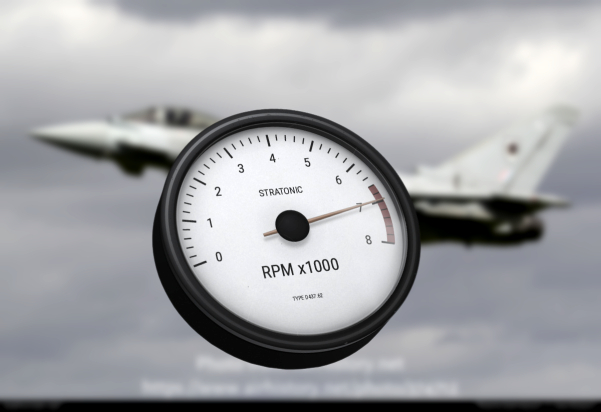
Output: 7000rpm
